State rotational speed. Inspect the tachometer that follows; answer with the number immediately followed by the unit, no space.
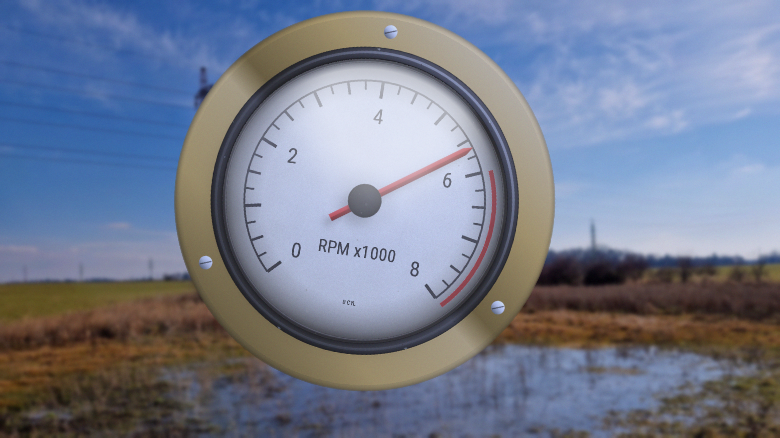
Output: 5625rpm
